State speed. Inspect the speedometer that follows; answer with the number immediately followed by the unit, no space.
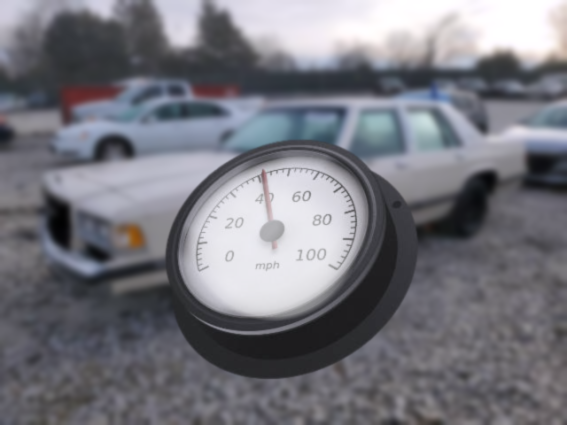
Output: 42mph
